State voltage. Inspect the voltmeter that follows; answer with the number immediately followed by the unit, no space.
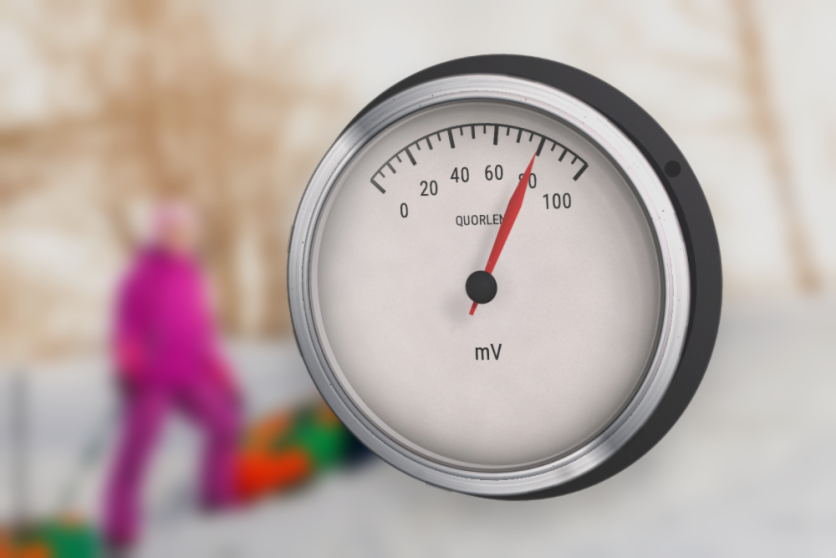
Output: 80mV
